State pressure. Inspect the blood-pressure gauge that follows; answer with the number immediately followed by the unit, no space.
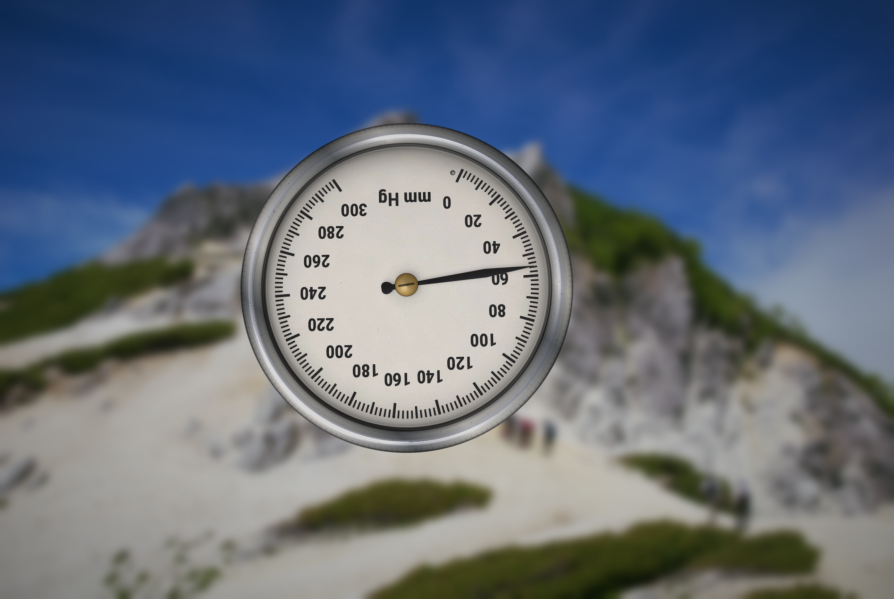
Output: 56mmHg
